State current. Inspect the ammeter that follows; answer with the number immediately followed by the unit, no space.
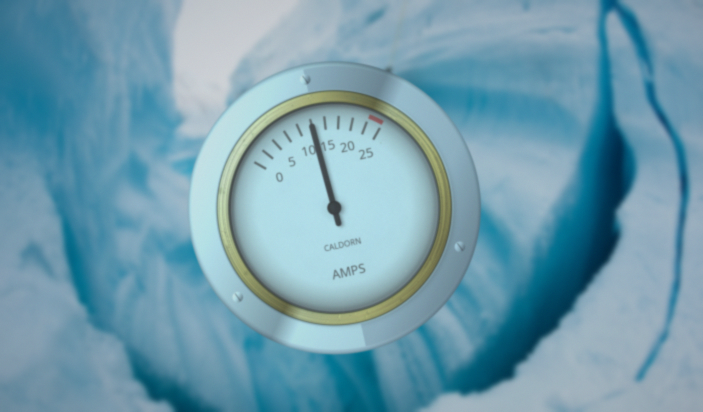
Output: 12.5A
